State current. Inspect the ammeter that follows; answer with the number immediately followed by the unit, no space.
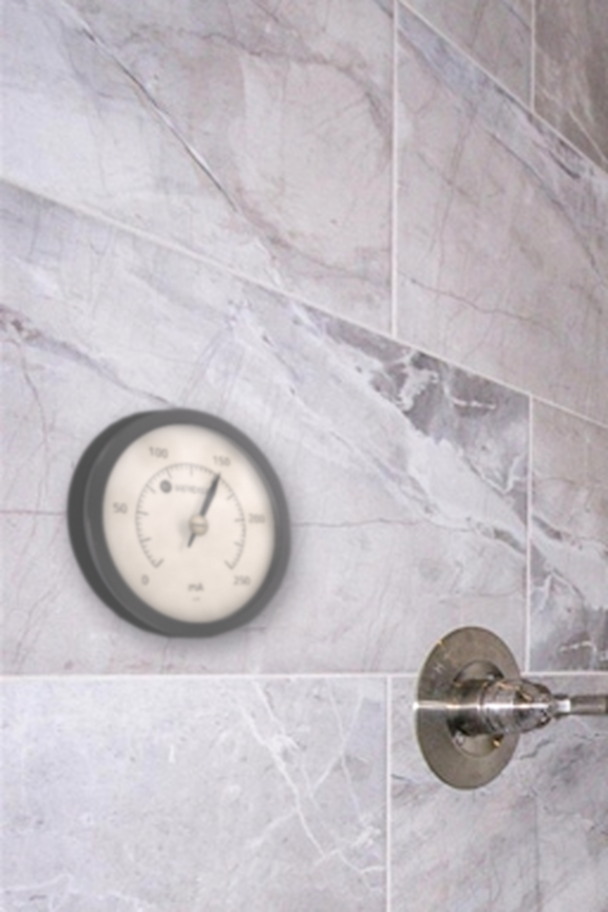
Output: 150mA
